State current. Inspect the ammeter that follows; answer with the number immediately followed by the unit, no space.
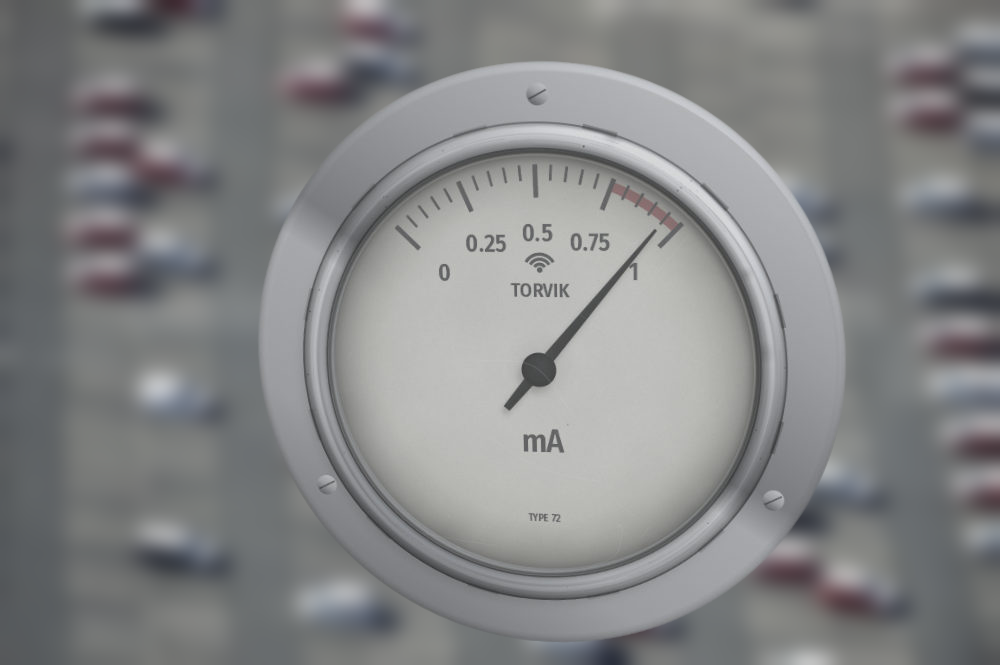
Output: 0.95mA
